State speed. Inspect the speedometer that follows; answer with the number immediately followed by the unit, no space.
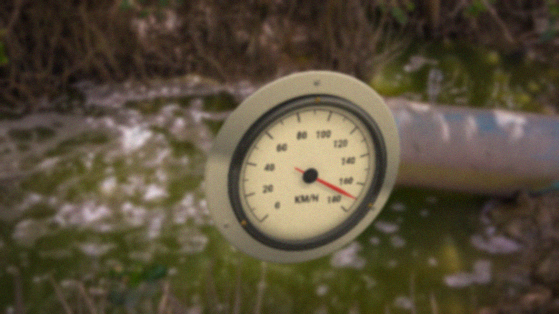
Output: 170km/h
